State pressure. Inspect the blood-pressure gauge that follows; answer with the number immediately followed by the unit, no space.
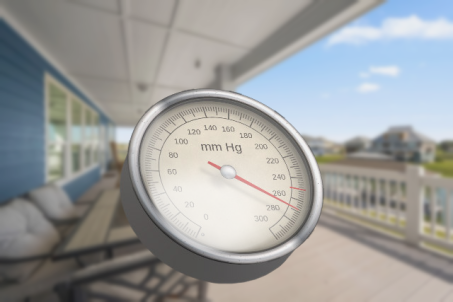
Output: 270mmHg
